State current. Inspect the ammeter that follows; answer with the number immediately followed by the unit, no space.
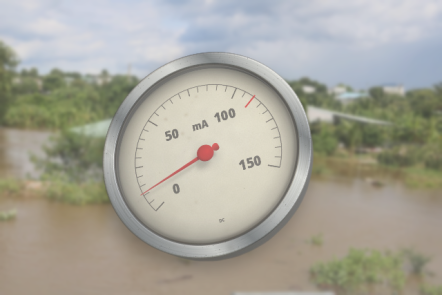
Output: 10mA
